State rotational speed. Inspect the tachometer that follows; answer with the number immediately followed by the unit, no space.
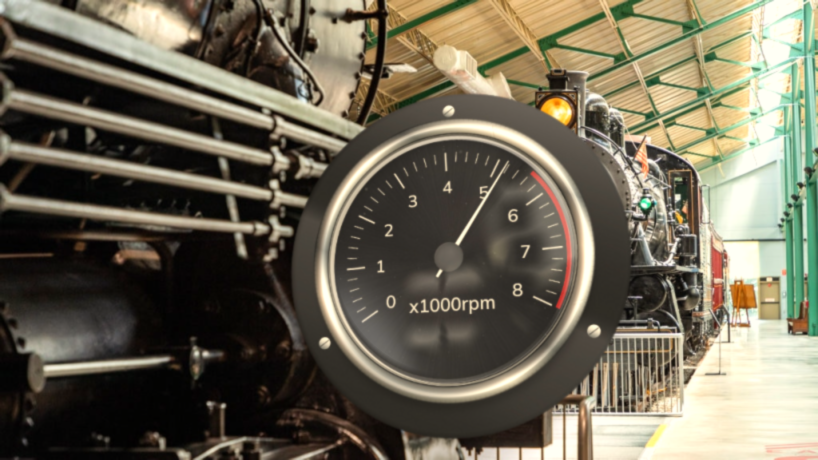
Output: 5200rpm
